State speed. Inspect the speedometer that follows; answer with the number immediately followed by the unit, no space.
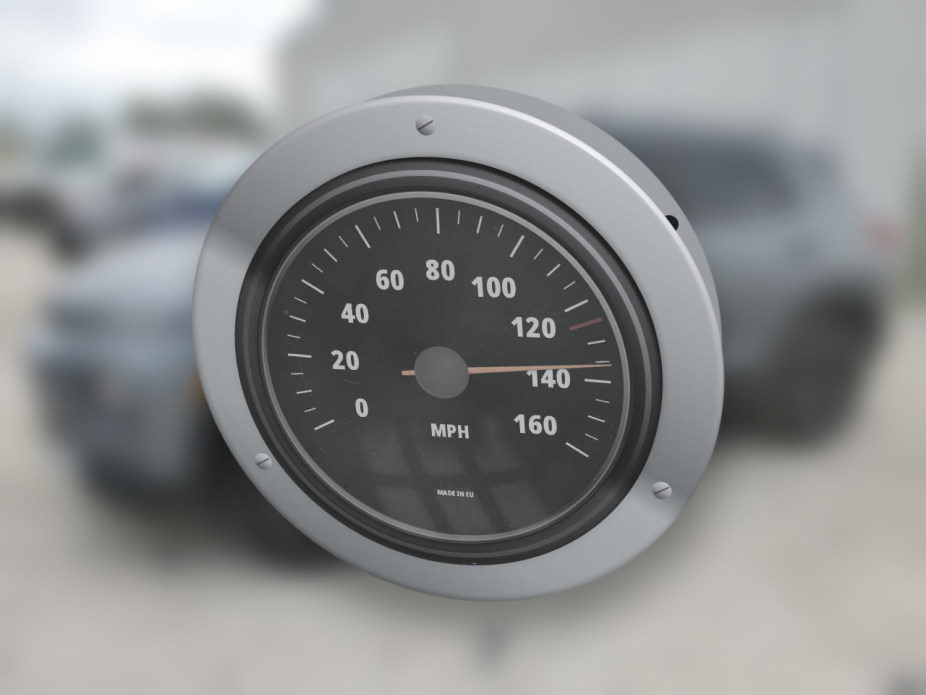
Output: 135mph
